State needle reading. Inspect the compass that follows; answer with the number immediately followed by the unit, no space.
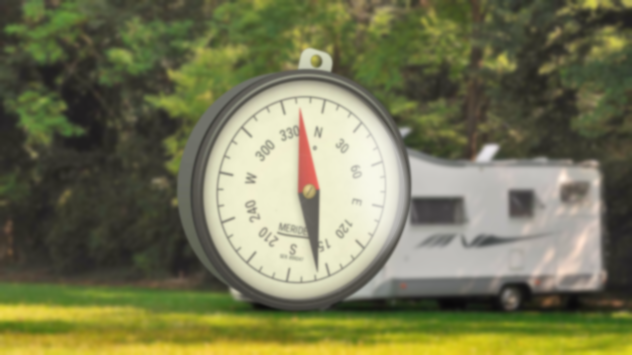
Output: 340°
